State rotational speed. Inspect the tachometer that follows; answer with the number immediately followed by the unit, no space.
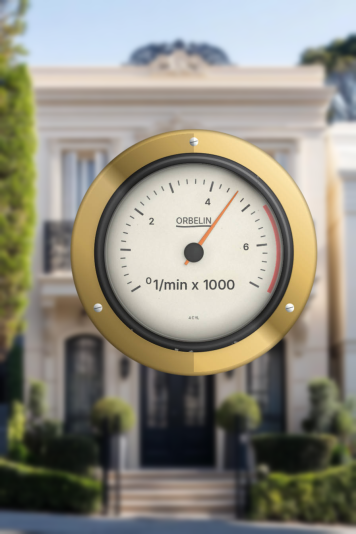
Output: 4600rpm
